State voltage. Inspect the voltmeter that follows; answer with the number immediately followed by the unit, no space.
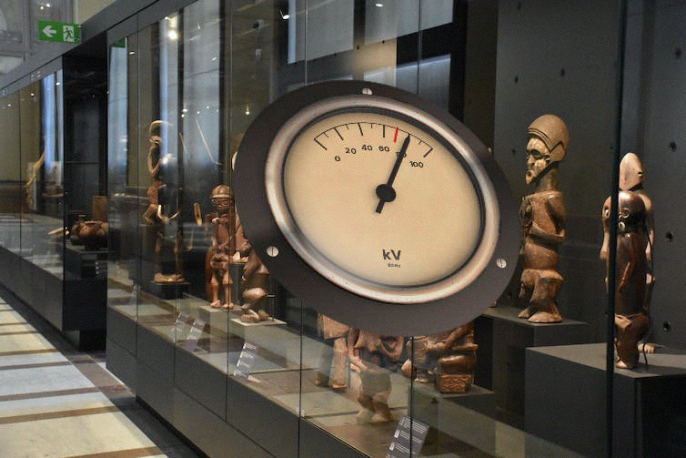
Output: 80kV
